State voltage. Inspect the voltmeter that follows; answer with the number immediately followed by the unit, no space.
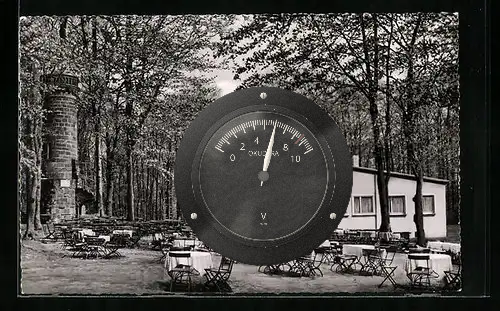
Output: 6V
